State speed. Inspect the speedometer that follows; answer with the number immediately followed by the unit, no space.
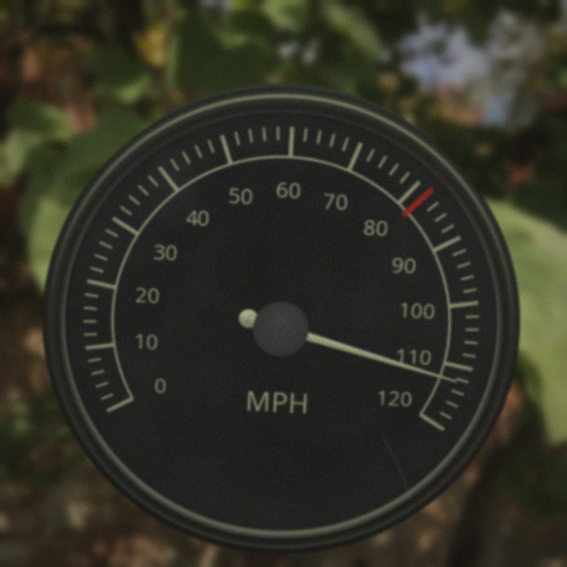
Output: 112mph
